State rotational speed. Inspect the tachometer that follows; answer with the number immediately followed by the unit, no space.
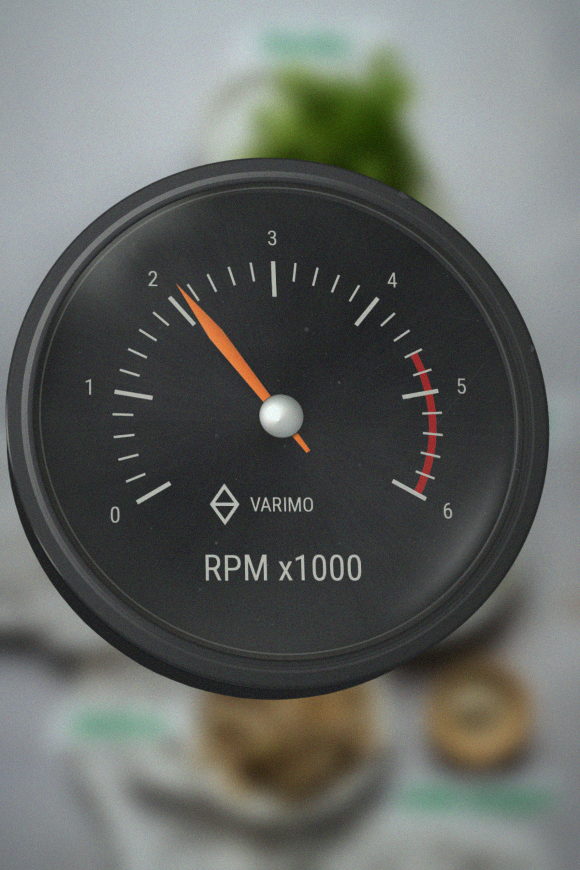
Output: 2100rpm
